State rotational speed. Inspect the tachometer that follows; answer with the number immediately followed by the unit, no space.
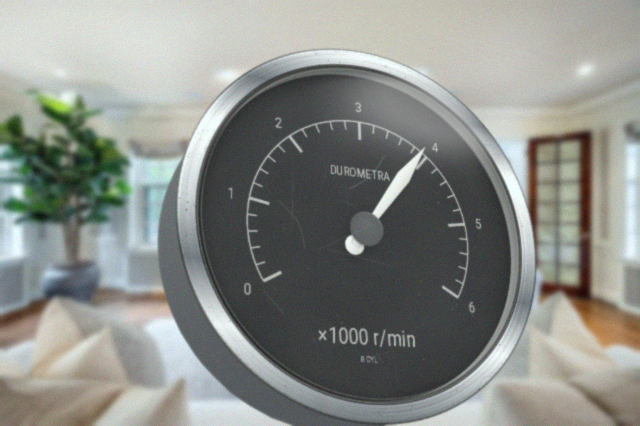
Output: 3900rpm
